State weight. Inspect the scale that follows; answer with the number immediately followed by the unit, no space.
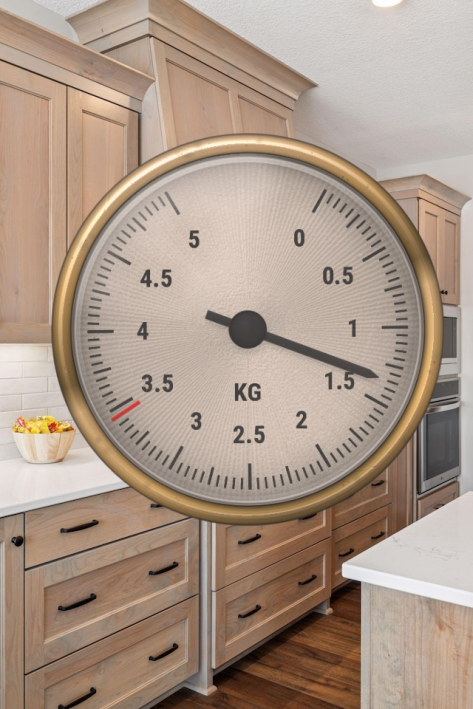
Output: 1.35kg
